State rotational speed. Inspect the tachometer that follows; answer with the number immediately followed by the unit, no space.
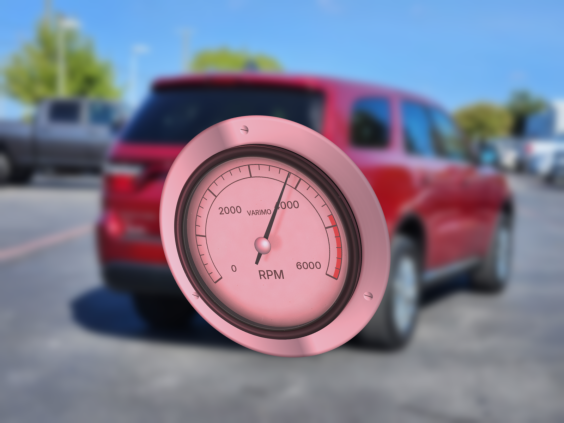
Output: 3800rpm
